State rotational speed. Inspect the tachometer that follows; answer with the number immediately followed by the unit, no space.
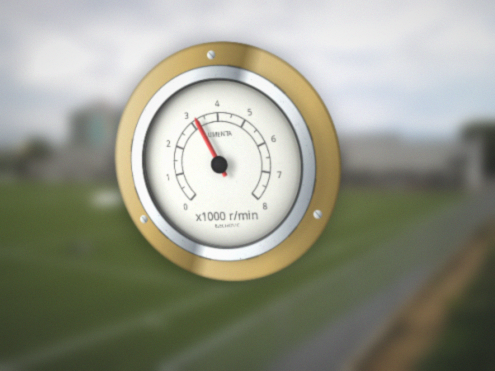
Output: 3250rpm
